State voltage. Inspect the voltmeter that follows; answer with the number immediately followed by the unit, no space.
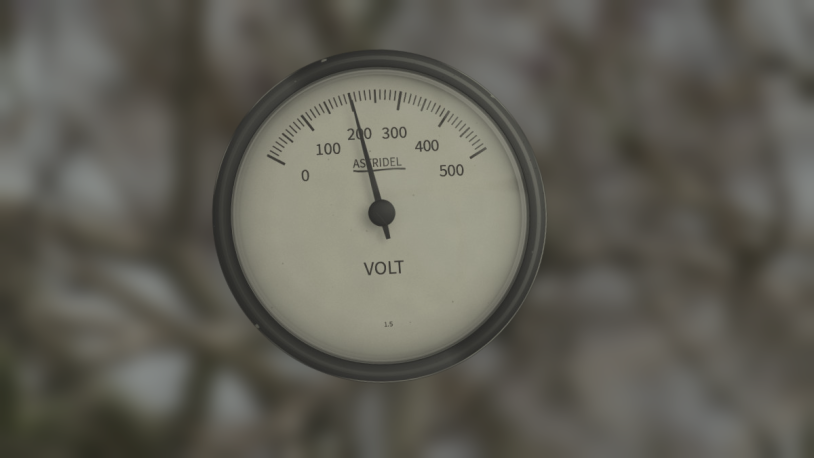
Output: 200V
